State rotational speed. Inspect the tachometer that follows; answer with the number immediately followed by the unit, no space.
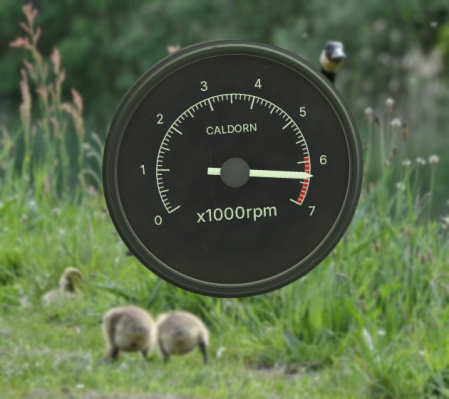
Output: 6300rpm
